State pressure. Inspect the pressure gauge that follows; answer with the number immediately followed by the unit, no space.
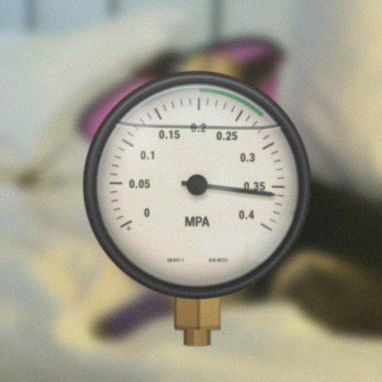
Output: 0.36MPa
